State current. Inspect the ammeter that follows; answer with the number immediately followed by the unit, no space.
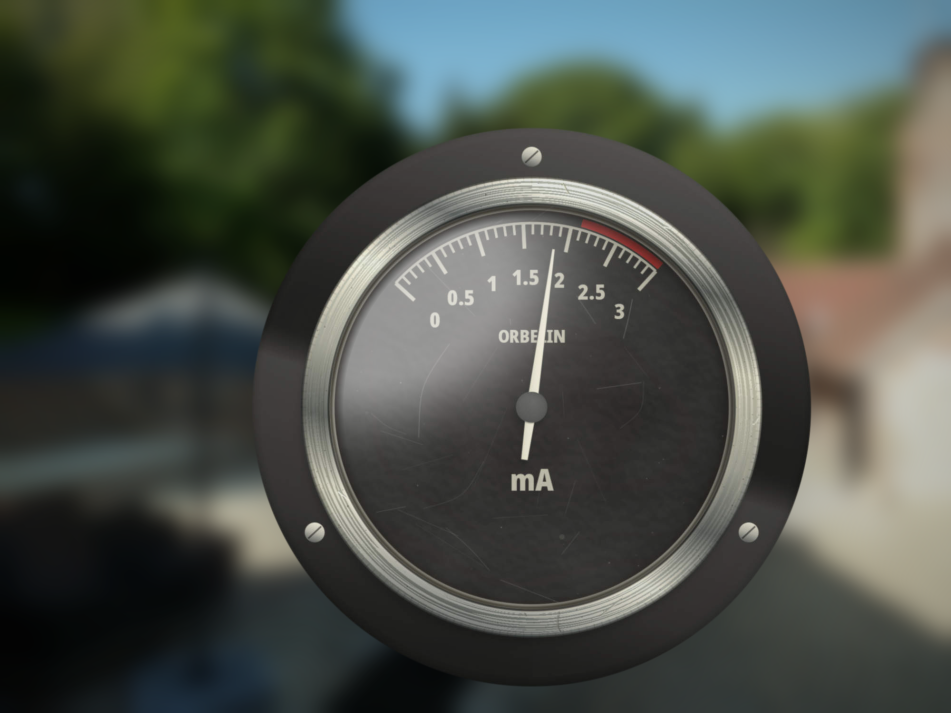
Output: 1.85mA
